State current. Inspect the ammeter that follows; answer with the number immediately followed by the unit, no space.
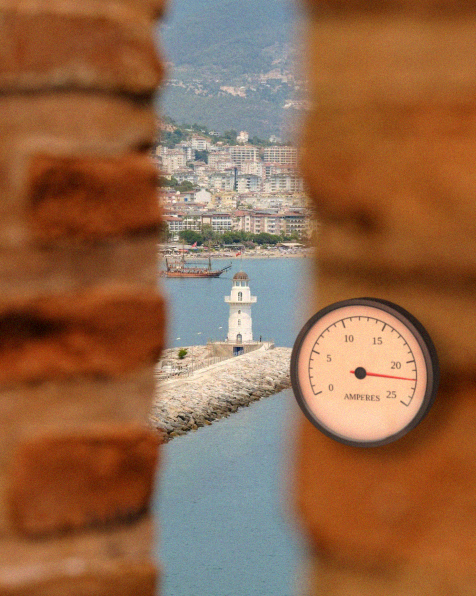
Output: 22A
